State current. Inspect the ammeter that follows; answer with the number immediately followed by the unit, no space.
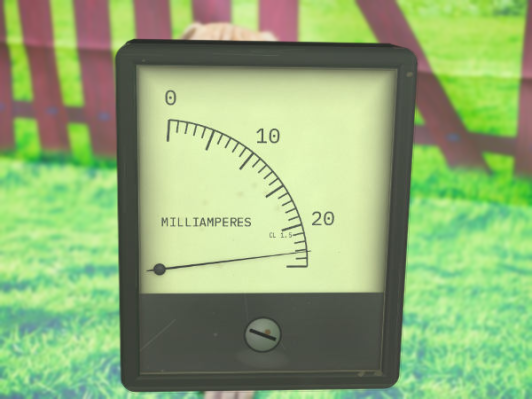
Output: 23mA
